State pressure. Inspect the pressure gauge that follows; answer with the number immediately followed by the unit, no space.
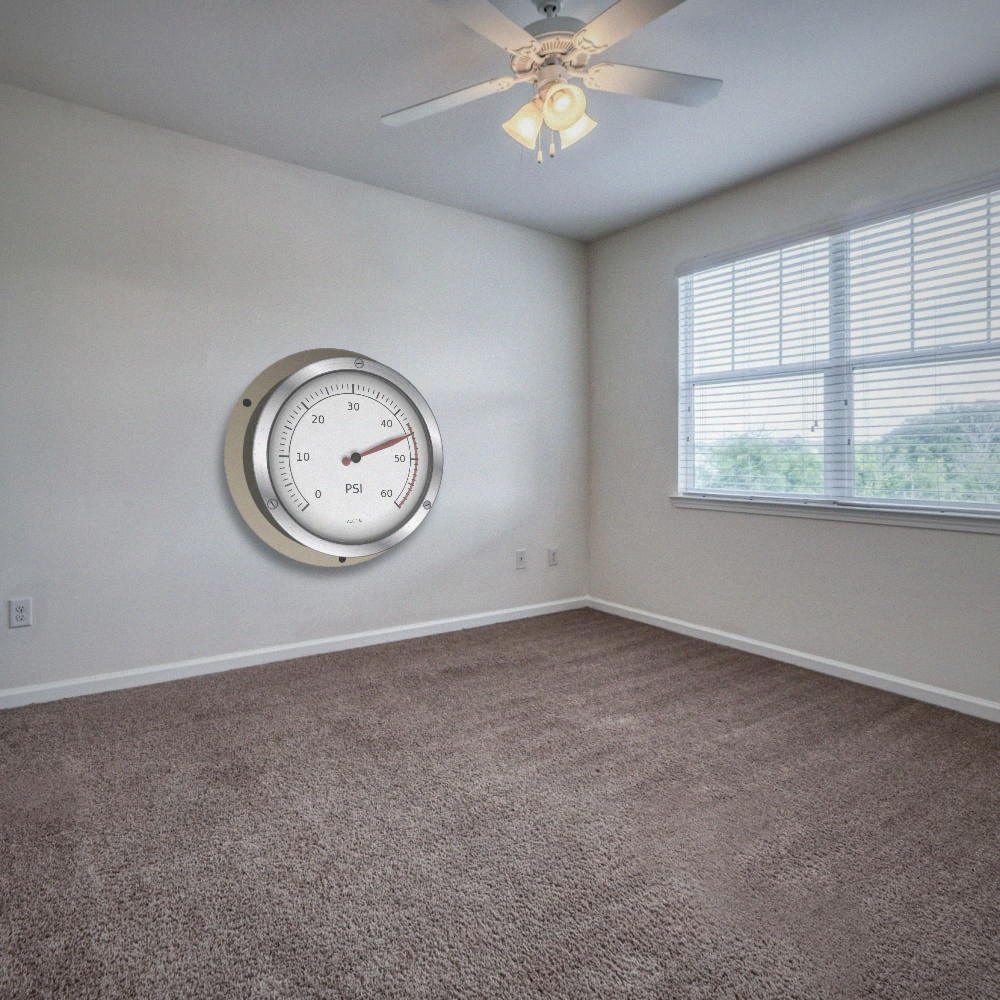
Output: 45psi
